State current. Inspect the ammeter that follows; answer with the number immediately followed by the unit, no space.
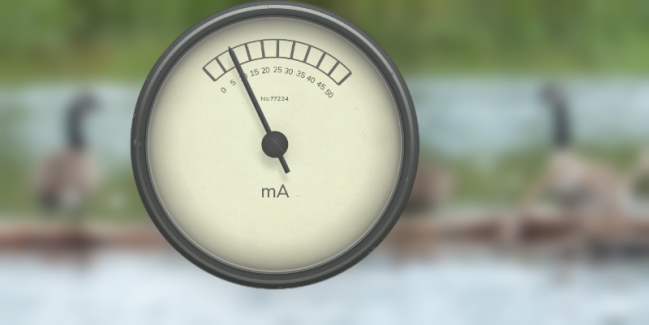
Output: 10mA
